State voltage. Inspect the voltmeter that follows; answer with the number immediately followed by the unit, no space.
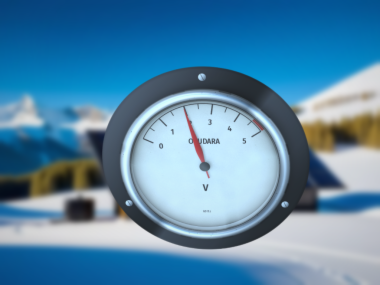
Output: 2V
